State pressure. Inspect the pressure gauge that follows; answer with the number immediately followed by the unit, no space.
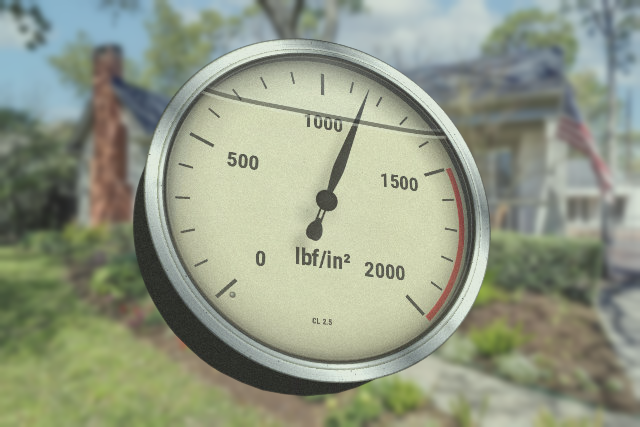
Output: 1150psi
